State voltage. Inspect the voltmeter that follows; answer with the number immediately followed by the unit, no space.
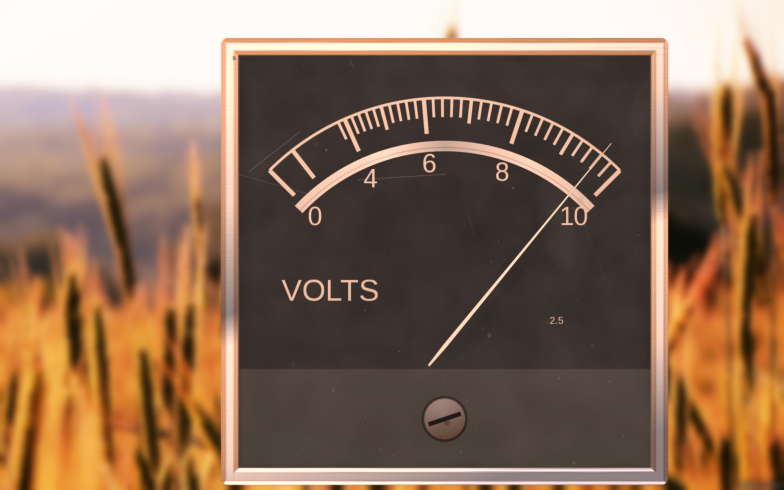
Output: 9.6V
